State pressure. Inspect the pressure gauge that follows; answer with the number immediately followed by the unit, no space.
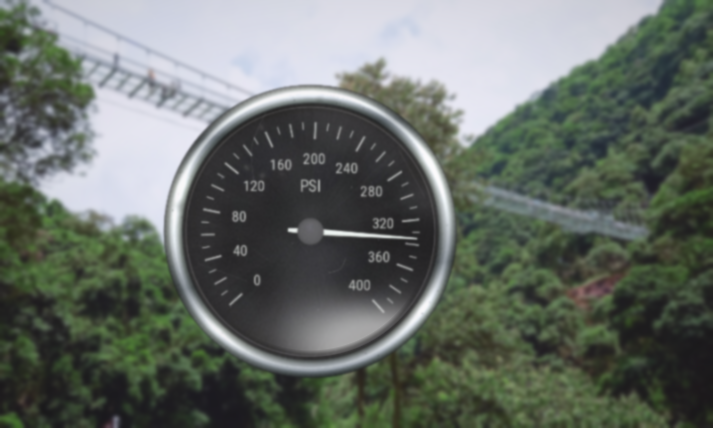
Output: 335psi
